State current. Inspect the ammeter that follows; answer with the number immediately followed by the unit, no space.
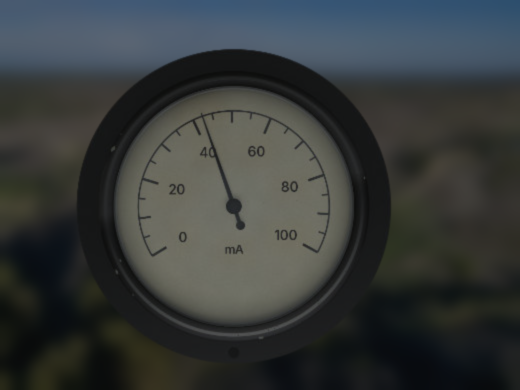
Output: 42.5mA
